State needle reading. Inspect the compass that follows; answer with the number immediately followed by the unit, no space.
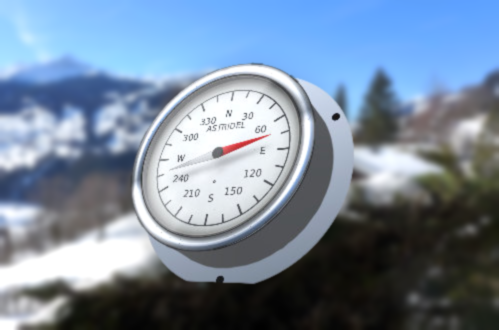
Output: 75°
